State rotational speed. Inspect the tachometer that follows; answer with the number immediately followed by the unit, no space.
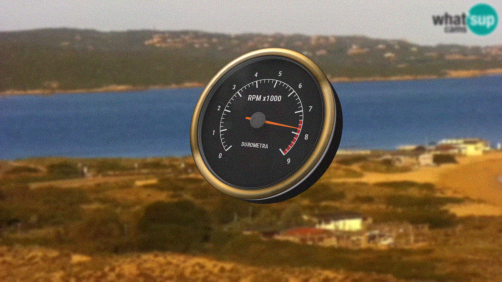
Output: 7800rpm
